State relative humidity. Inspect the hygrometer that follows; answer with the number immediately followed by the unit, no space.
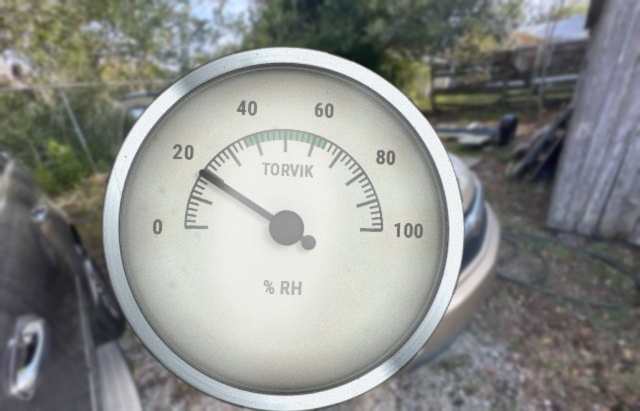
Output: 18%
